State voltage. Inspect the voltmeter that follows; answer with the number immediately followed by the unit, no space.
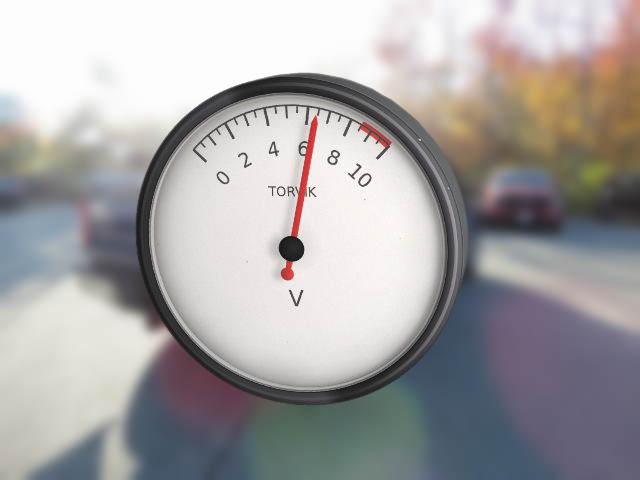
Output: 6.5V
